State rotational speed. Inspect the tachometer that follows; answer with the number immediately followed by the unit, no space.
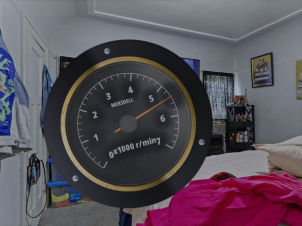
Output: 5400rpm
